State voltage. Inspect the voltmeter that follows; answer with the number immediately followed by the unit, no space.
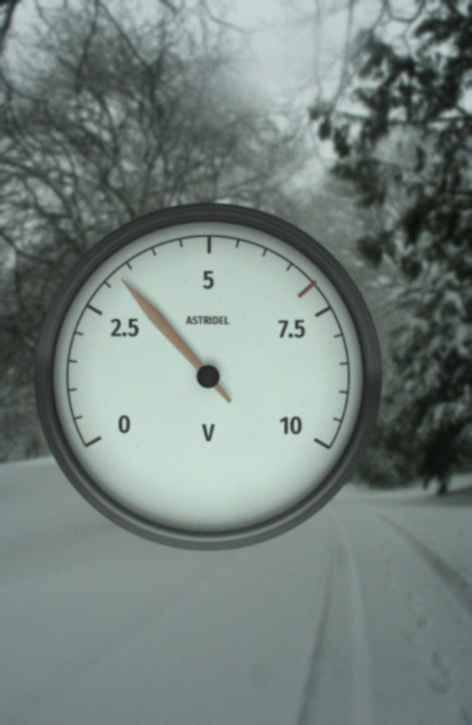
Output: 3.25V
